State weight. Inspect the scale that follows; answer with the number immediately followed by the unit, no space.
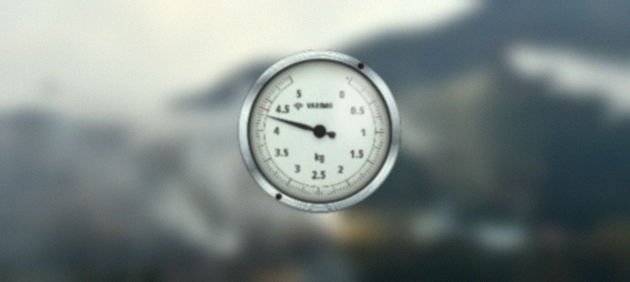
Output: 4.25kg
